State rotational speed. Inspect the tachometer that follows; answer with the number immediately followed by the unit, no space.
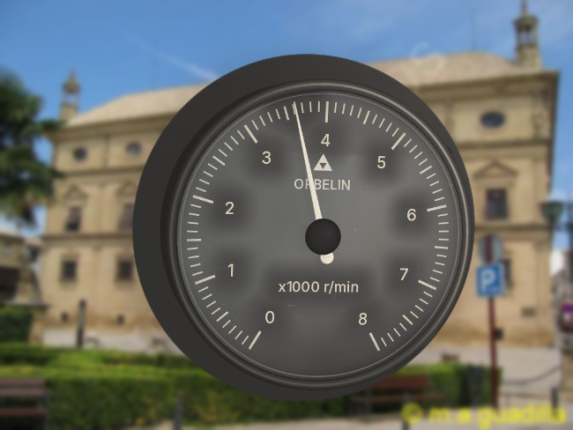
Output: 3600rpm
